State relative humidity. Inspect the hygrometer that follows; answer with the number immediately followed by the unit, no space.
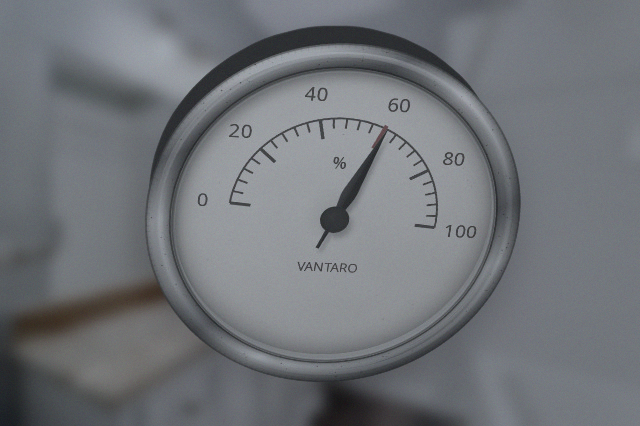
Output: 60%
